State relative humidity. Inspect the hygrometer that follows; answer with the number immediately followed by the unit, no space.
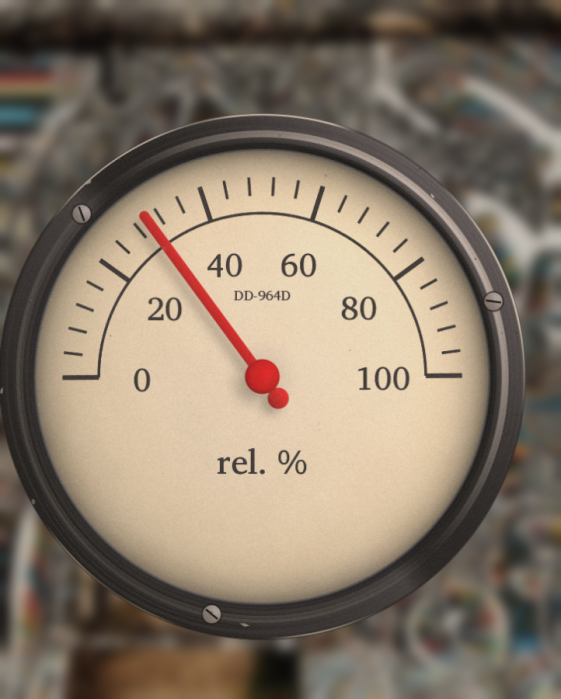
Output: 30%
